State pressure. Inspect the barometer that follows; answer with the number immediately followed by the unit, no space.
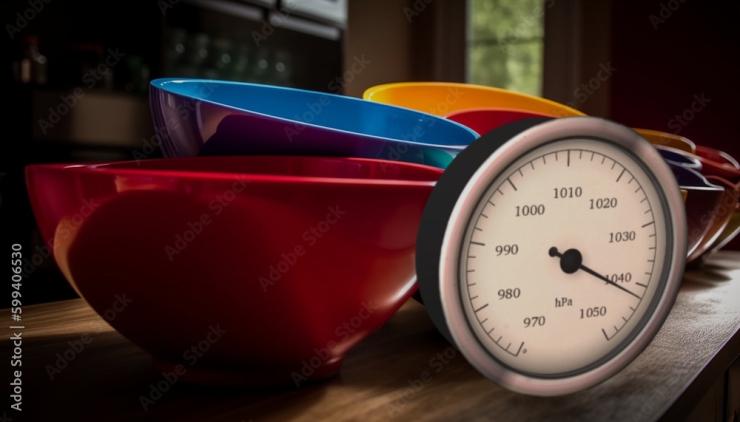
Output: 1042hPa
